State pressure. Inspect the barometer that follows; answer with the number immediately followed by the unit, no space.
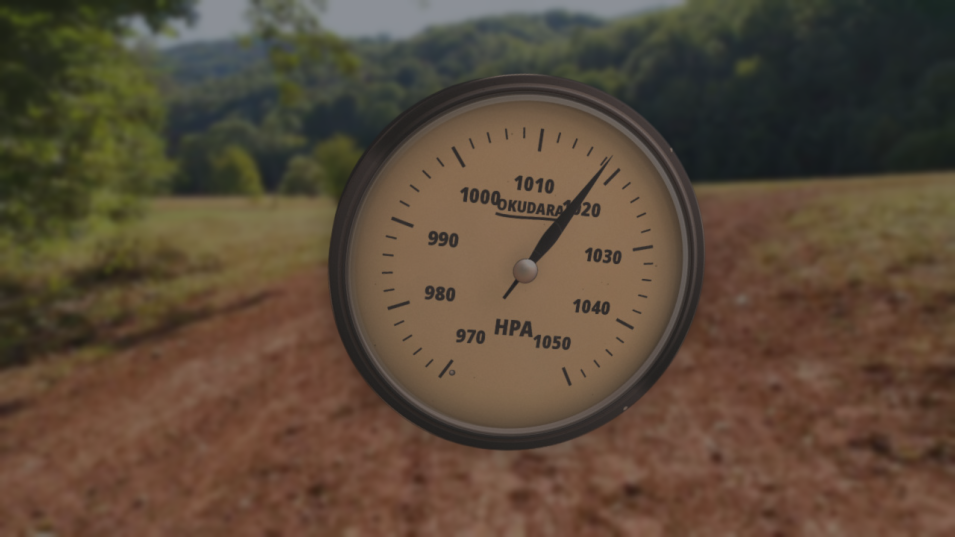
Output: 1018hPa
